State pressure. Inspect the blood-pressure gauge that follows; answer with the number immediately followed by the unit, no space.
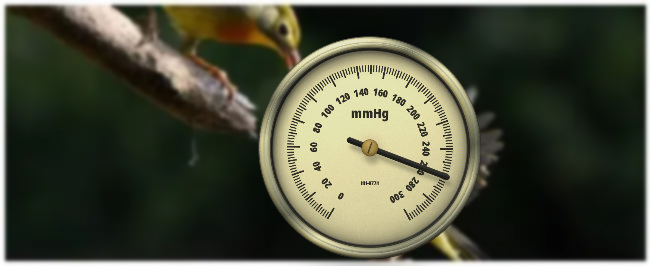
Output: 260mmHg
